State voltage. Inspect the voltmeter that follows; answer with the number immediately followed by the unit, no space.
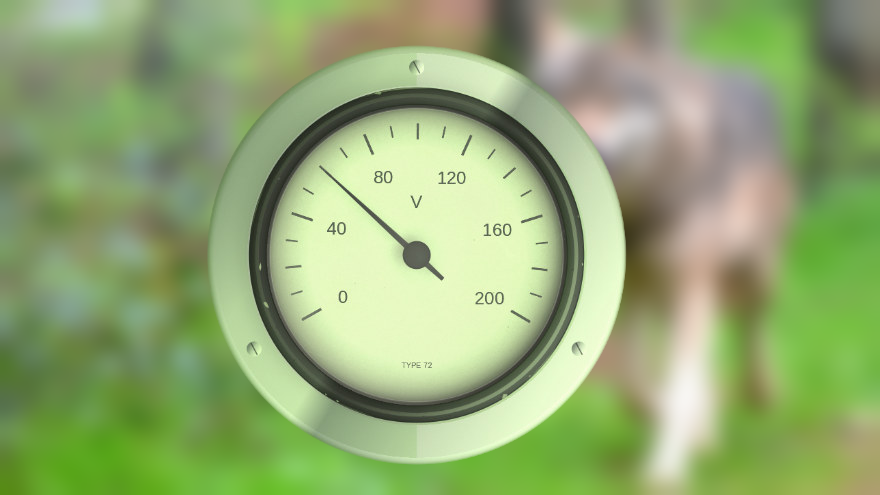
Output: 60V
